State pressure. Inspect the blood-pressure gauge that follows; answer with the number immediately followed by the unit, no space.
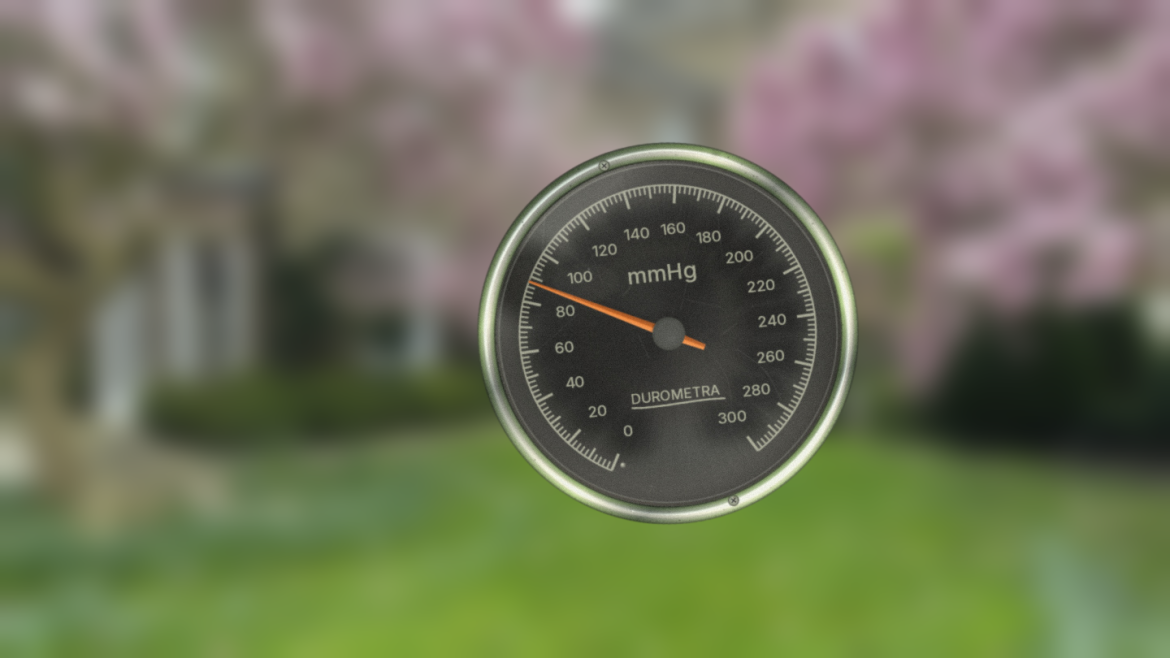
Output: 88mmHg
